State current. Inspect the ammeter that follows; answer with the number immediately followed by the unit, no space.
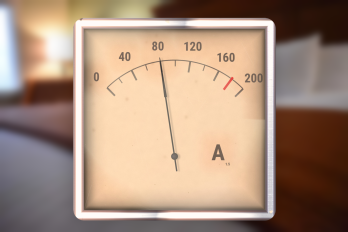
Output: 80A
